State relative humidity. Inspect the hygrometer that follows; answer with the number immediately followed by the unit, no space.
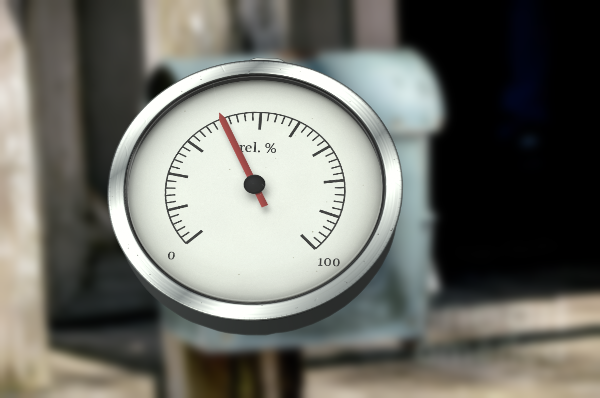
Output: 40%
